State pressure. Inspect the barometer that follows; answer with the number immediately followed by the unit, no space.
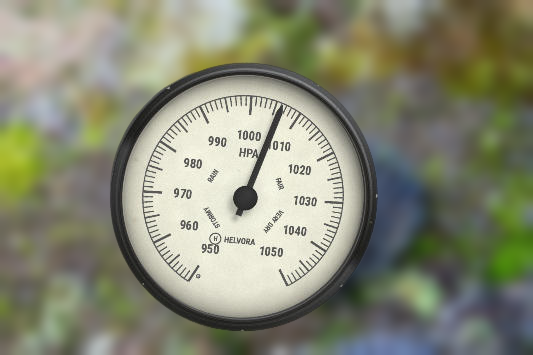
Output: 1006hPa
